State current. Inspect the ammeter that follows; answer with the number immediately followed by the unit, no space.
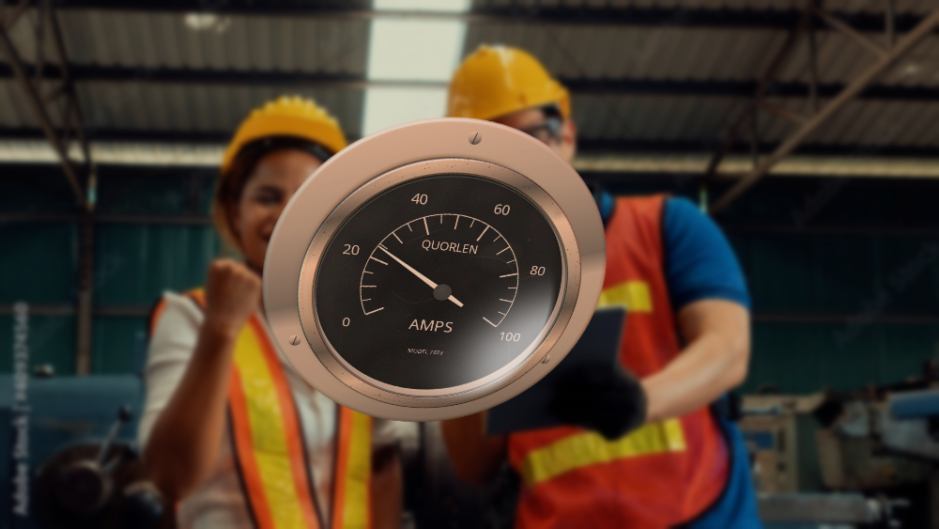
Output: 25A
